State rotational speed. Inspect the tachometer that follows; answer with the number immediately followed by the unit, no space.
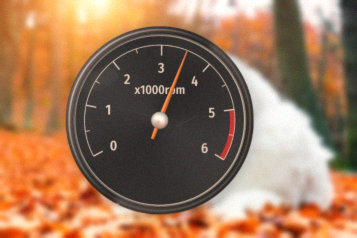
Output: 3500rpm
